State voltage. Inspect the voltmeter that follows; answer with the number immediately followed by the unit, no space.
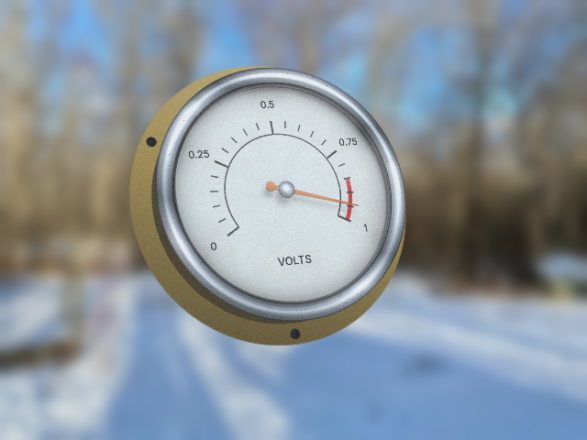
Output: 0.95V
